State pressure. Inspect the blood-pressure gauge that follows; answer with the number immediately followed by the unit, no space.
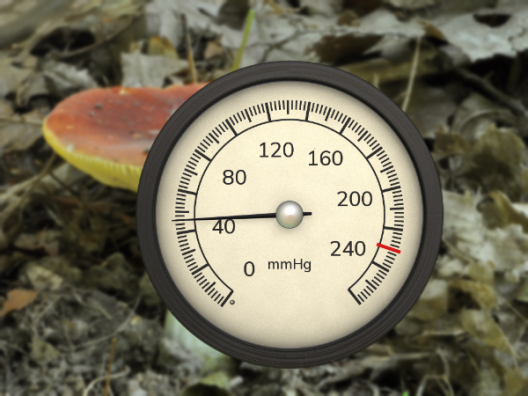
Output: 46mmHg
